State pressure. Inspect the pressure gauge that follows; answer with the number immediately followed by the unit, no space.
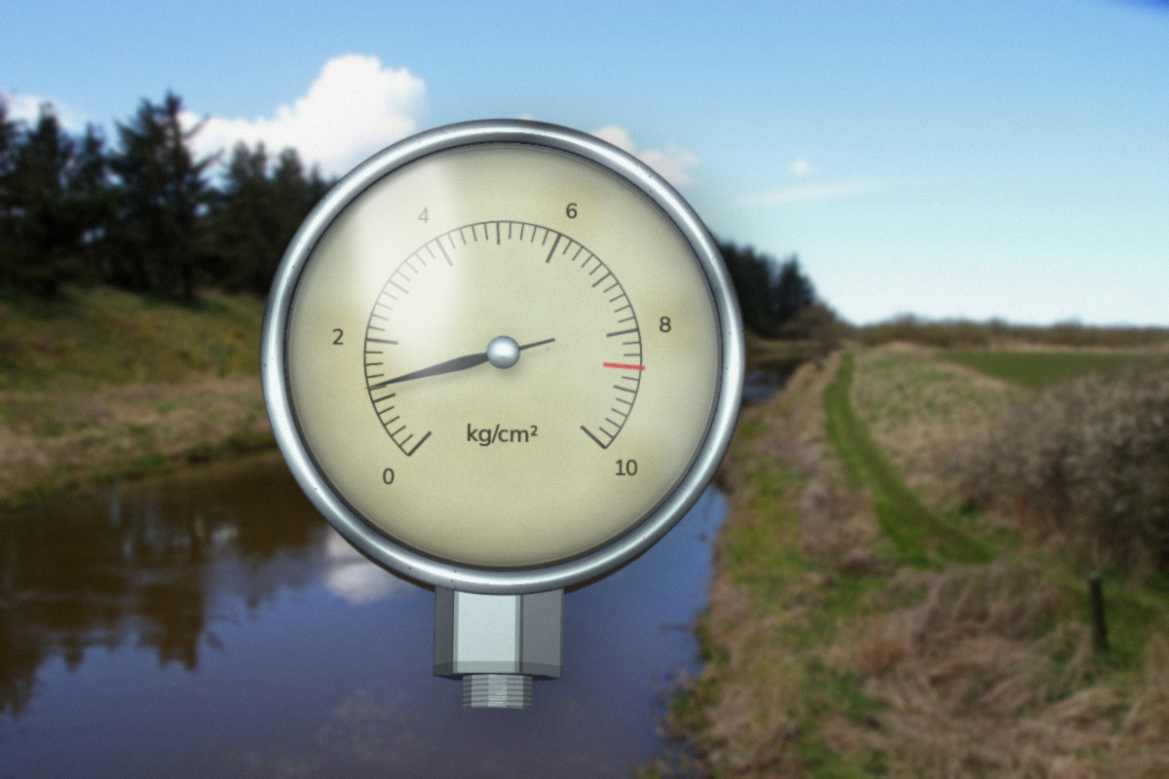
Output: 1.2kg/cm²
